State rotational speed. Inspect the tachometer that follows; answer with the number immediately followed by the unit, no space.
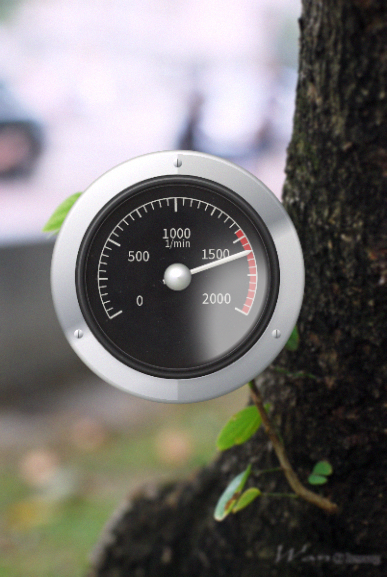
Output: 1600rpm
